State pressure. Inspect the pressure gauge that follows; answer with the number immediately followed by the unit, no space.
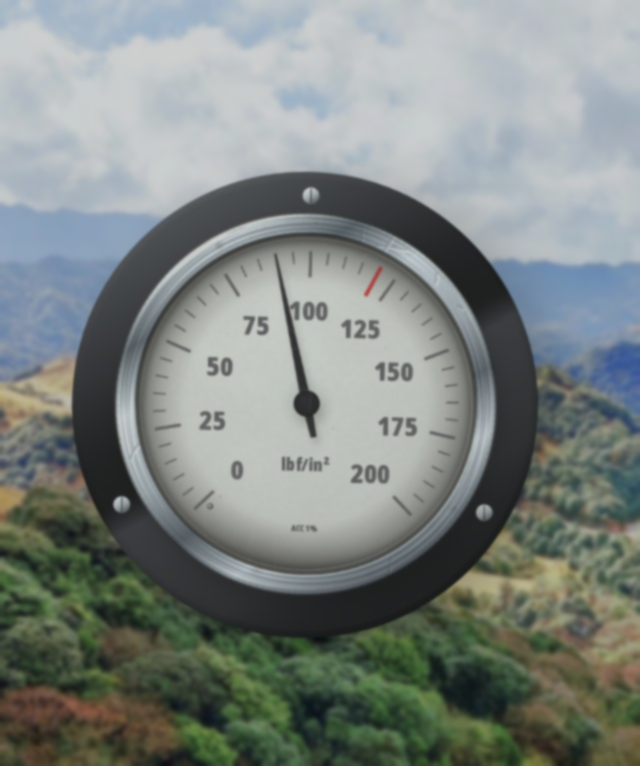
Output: 90psi
